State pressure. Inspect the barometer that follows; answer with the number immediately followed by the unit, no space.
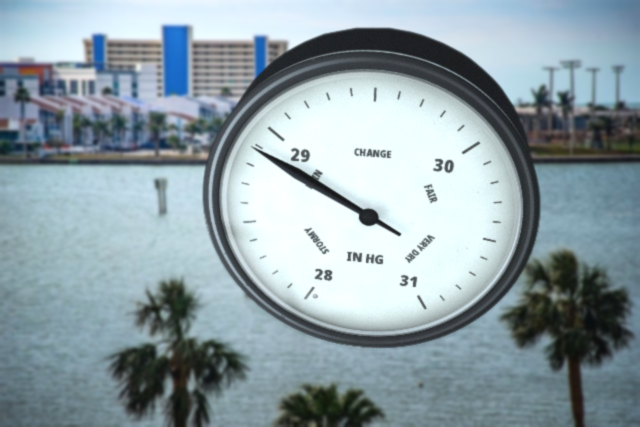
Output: 28.9inHg
